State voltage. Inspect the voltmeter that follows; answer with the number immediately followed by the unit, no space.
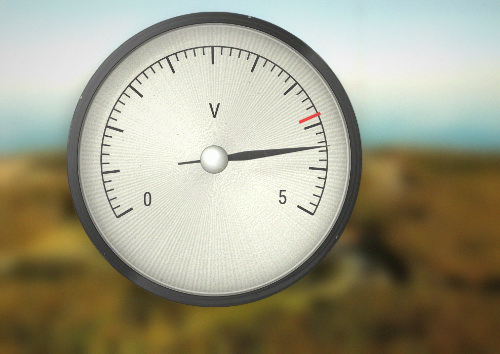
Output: 4.25V
